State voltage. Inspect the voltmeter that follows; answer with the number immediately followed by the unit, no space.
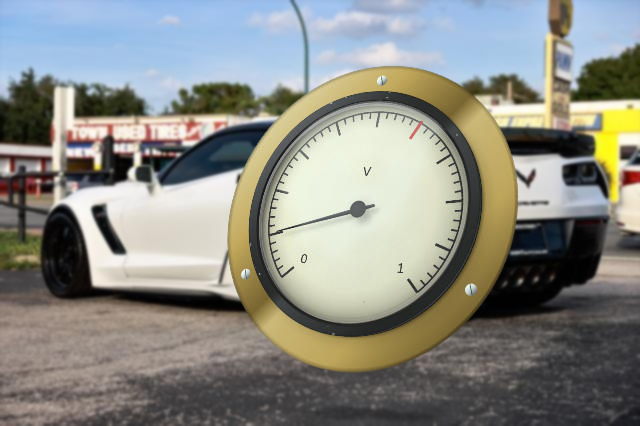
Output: 0.1V
